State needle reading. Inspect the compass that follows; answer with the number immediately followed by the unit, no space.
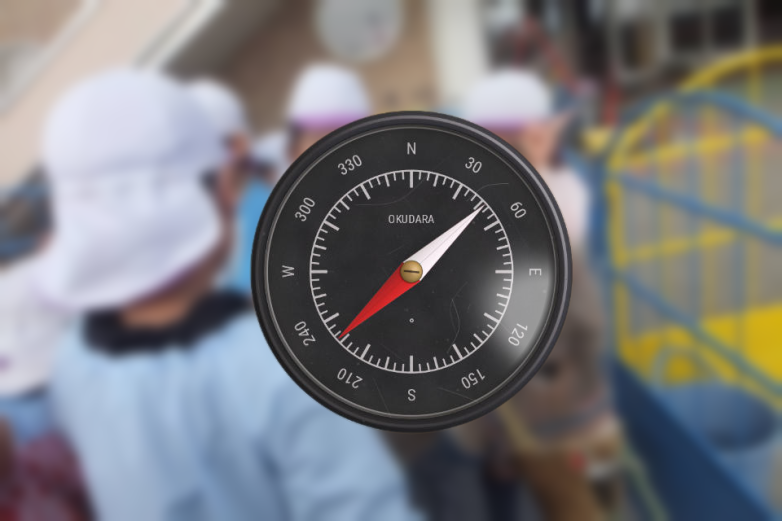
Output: 227.5°
